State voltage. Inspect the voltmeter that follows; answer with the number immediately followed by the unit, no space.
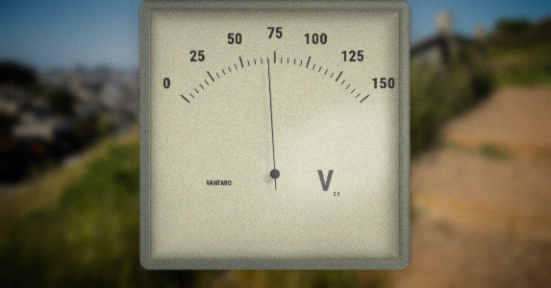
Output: 70V
